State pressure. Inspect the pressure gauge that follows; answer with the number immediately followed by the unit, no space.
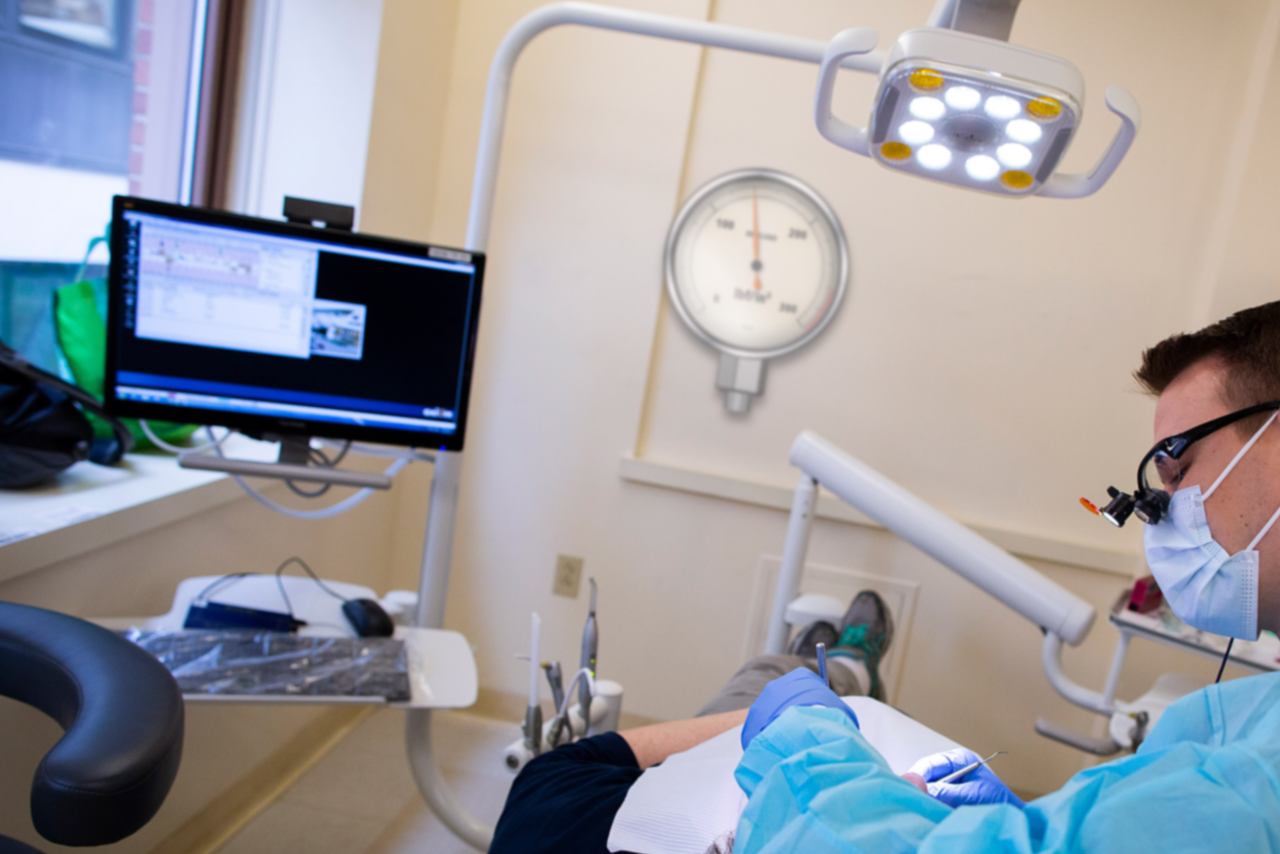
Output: 140psi
